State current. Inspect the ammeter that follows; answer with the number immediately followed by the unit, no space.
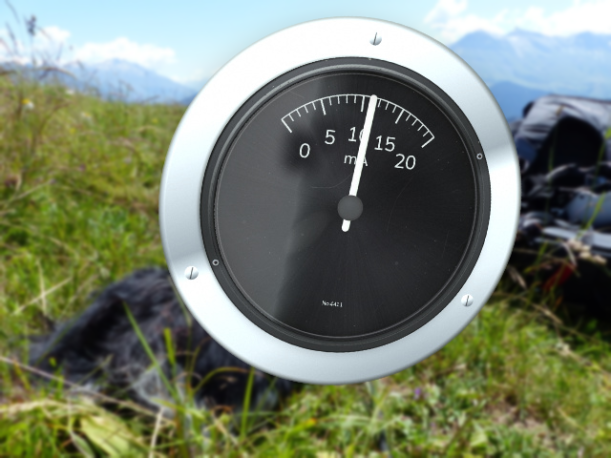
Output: 11mA
